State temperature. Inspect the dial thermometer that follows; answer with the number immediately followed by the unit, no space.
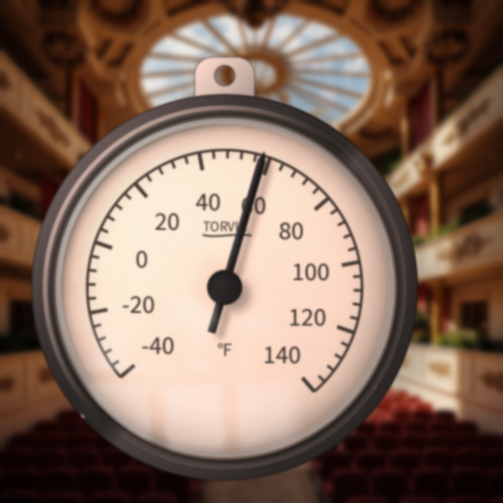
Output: 58°F
